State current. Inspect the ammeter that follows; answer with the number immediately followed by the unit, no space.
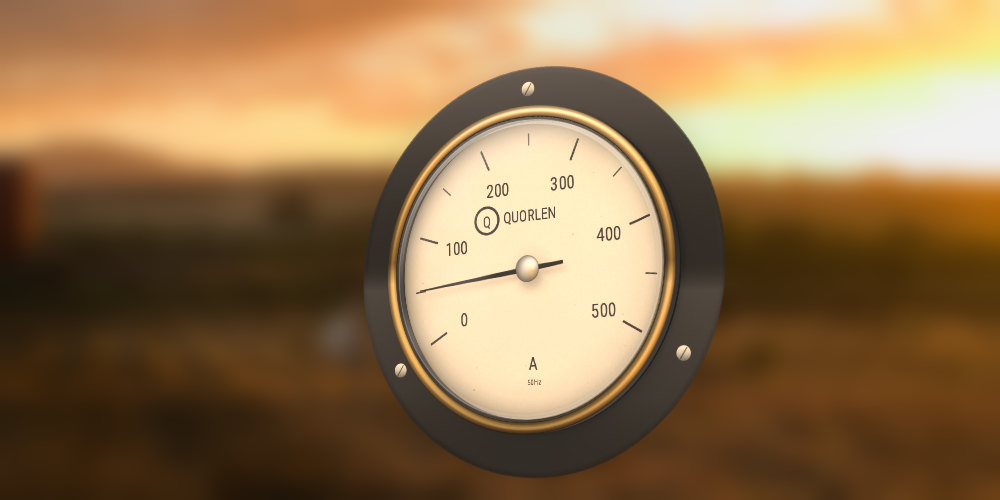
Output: 50A
